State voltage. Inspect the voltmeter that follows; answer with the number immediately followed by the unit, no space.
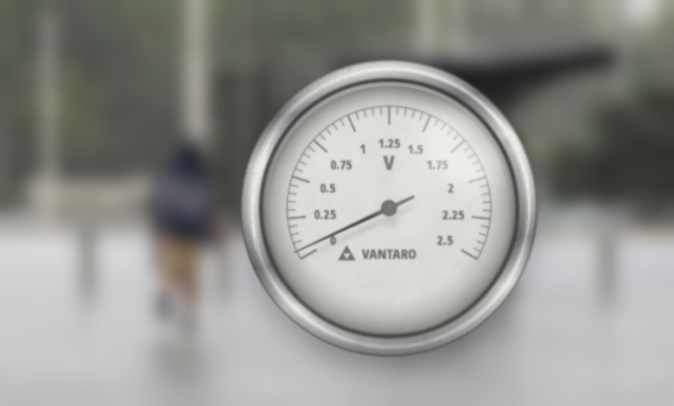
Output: 0.05V
